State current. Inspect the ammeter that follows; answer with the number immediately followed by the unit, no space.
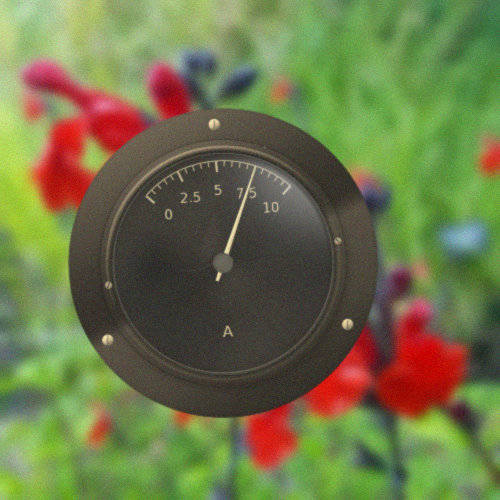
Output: 7.5A
